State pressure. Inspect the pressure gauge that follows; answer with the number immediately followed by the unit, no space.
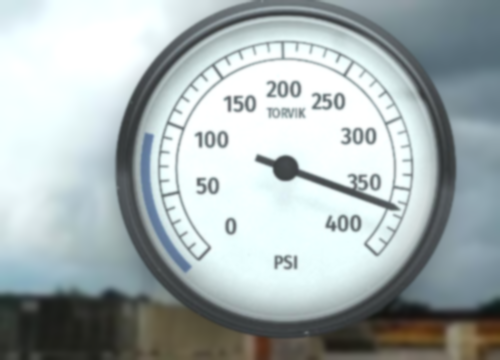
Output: 365psi
